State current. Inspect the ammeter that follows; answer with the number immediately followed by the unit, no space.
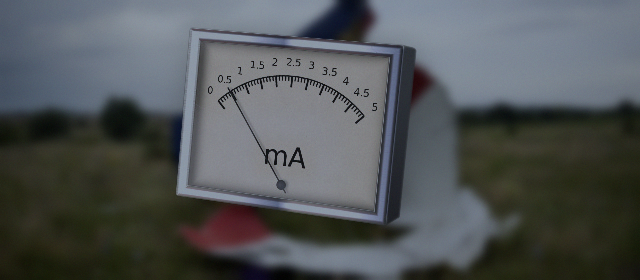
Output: 0.5mA
